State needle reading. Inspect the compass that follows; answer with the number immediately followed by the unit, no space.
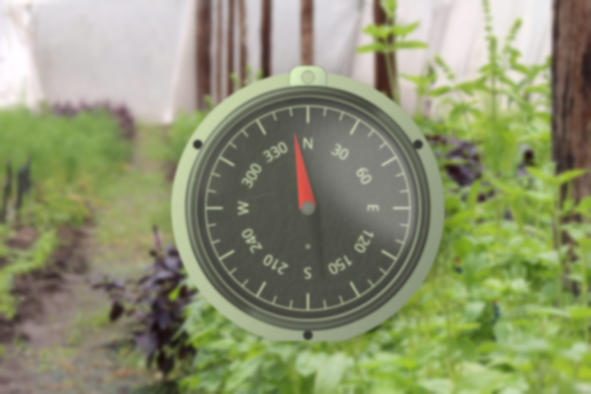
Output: 350°
